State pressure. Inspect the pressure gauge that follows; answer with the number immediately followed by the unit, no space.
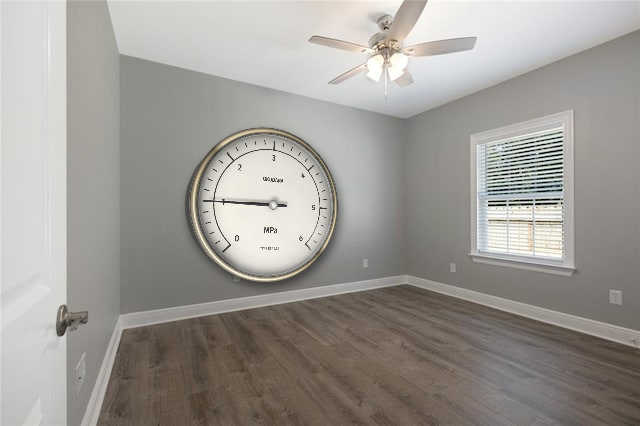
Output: 1MPa
